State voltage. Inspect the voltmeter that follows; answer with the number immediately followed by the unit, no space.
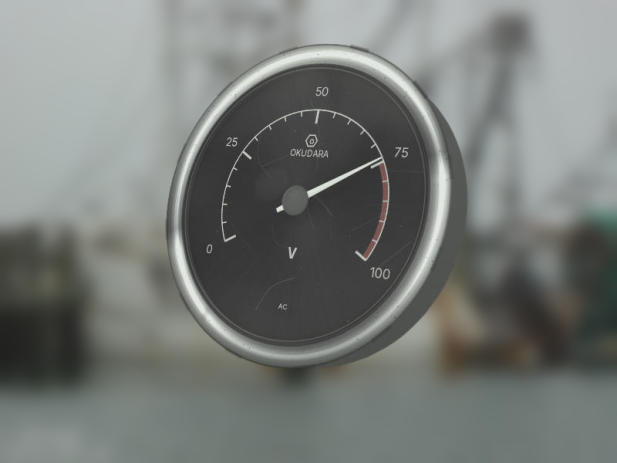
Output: 75V
